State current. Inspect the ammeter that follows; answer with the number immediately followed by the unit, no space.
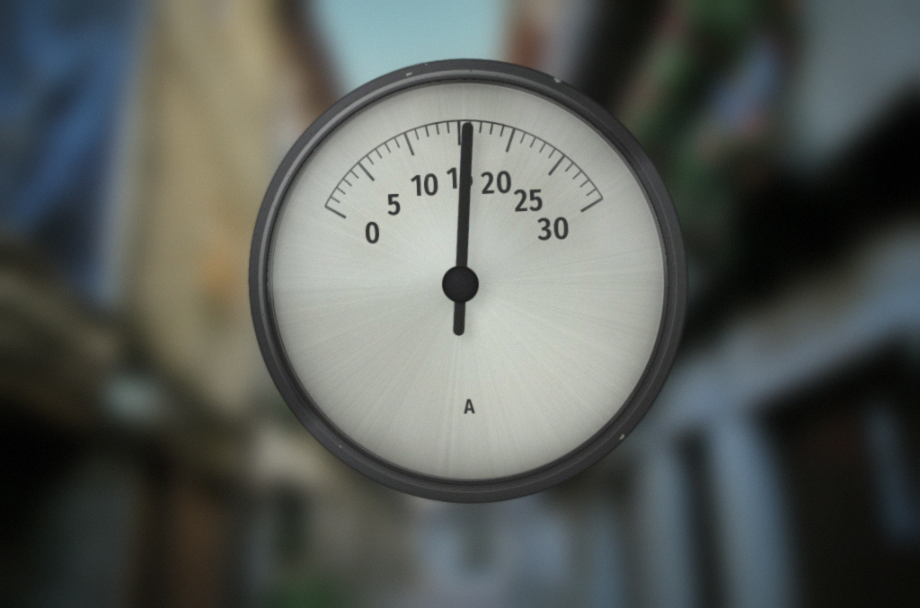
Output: 16A
